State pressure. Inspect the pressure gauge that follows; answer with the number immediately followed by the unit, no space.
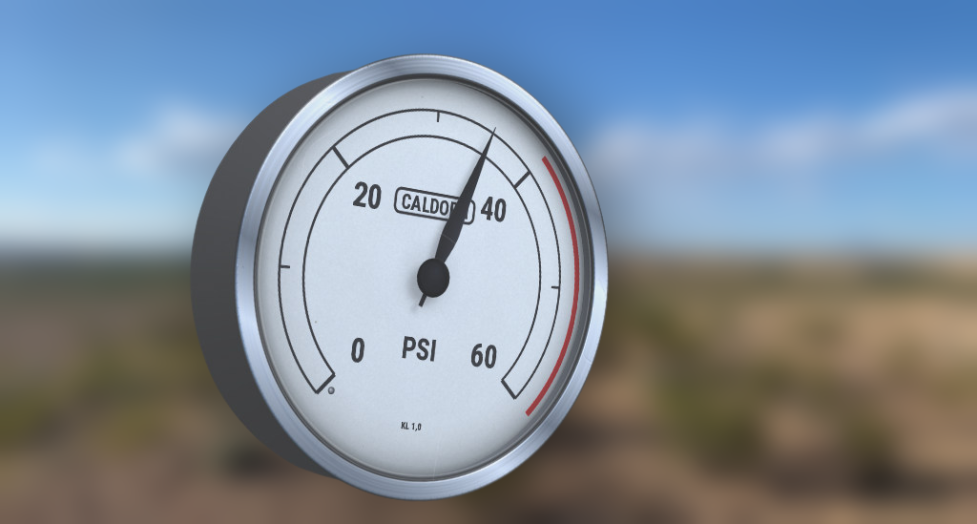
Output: 35psi
